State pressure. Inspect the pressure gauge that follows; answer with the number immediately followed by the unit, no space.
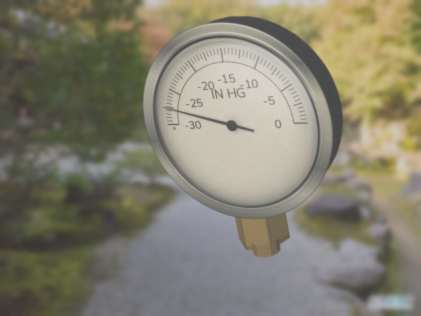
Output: -27.5inHg
